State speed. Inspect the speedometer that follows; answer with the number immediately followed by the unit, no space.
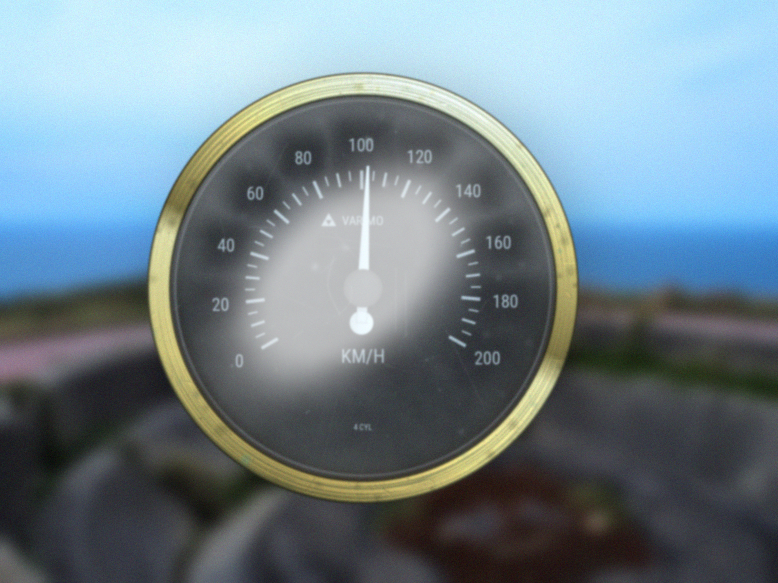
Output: 102.5km/h
